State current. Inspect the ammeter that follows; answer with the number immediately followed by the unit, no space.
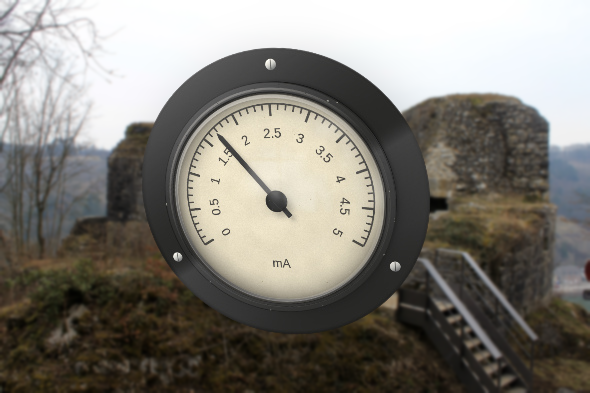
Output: 1.7mA
